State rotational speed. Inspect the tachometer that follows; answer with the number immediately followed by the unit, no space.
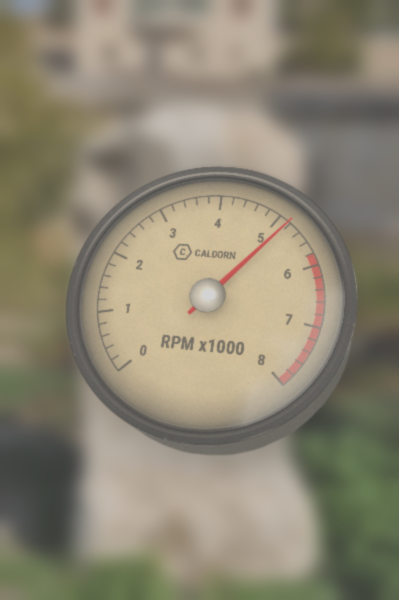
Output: 5200rpm
